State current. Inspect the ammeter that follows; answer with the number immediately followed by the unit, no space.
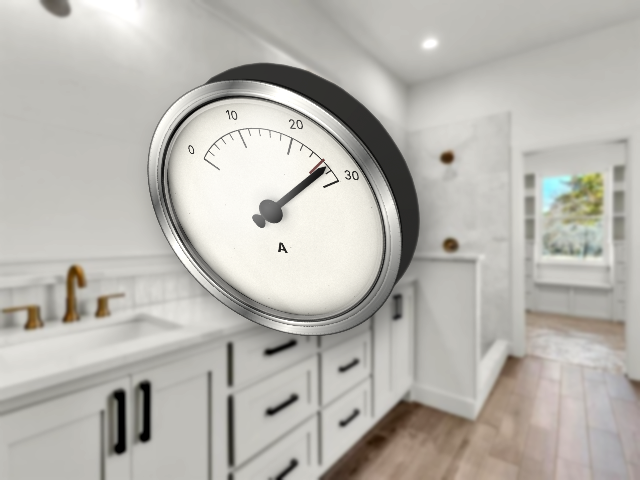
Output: 27A
